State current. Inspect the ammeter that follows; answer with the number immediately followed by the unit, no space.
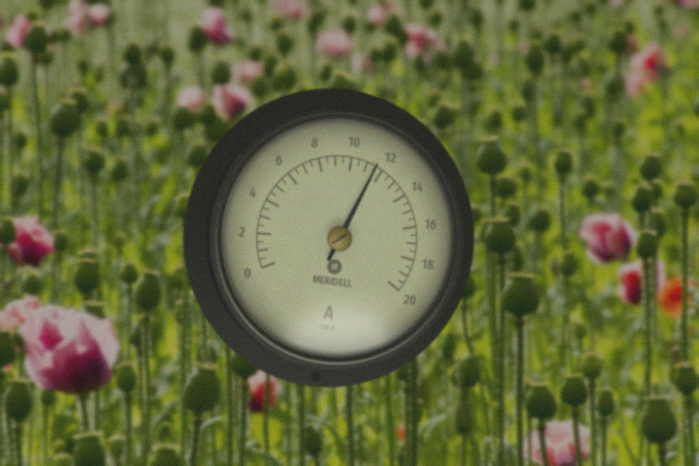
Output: 11.5A
